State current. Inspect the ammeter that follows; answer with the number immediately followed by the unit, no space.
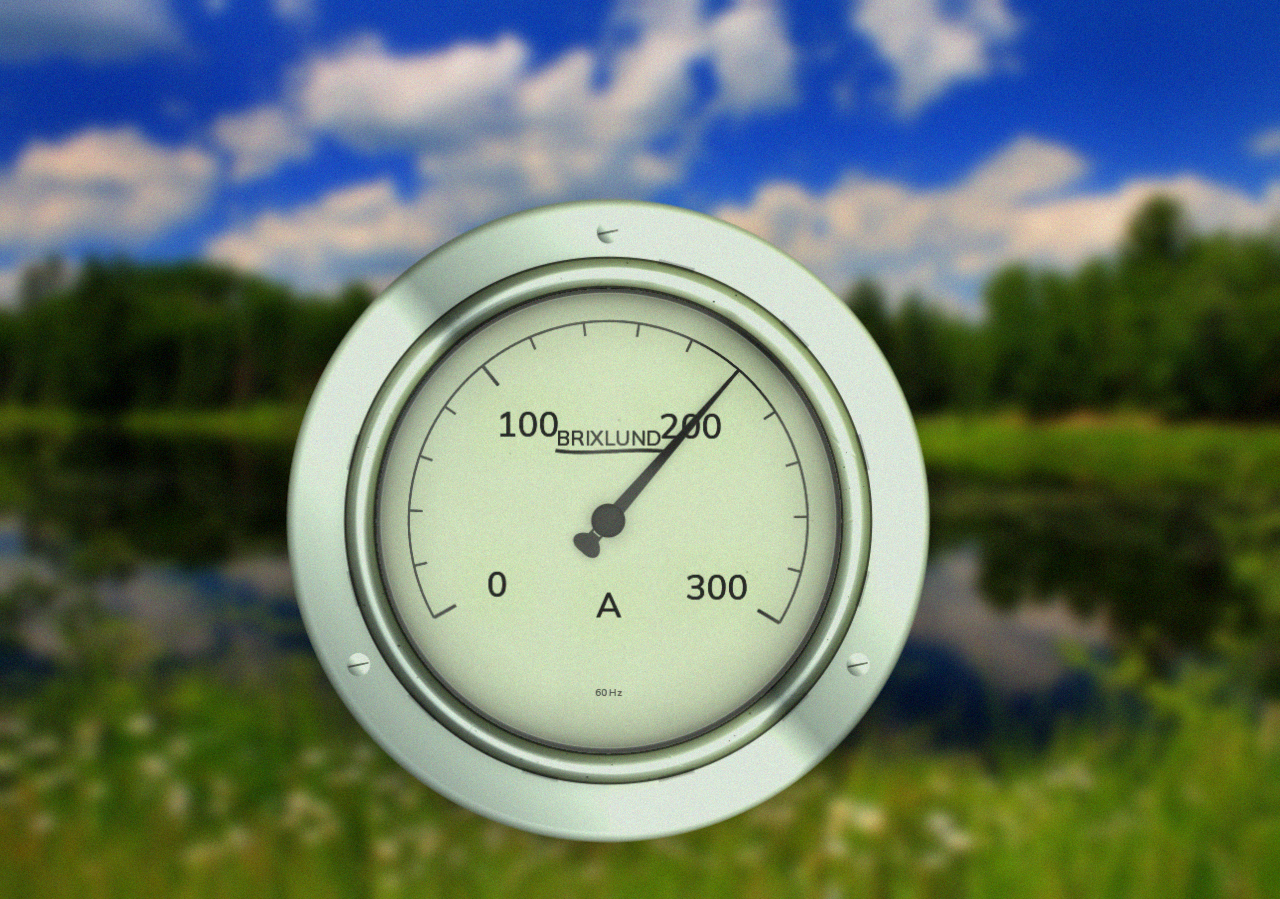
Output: 200A
